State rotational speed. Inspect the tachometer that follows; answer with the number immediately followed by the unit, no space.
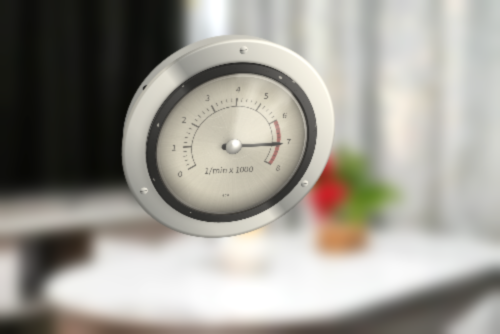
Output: 7000rpm
